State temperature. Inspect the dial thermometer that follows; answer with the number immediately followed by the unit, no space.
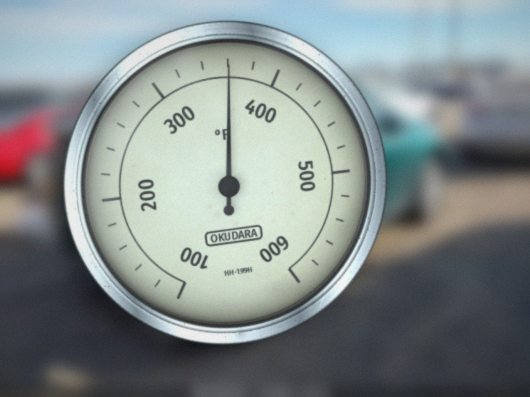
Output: 360°F
